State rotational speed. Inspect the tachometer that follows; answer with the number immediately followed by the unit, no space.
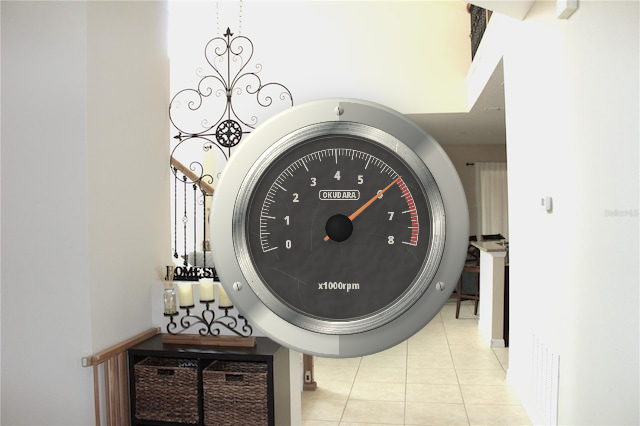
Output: 6000rpm
